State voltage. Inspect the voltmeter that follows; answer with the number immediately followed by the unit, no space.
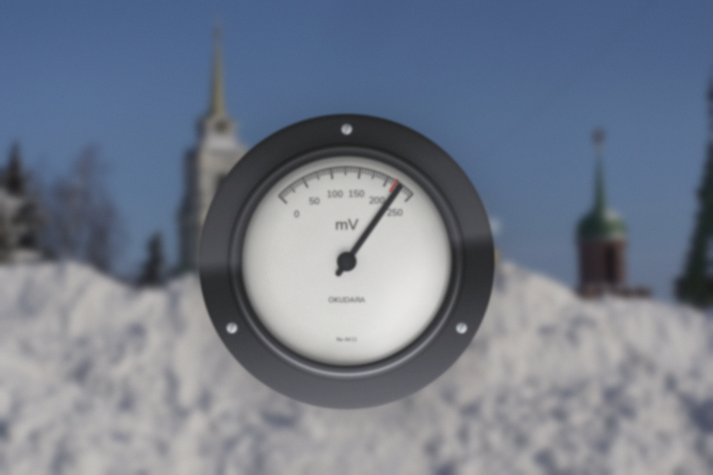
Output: 225mV
